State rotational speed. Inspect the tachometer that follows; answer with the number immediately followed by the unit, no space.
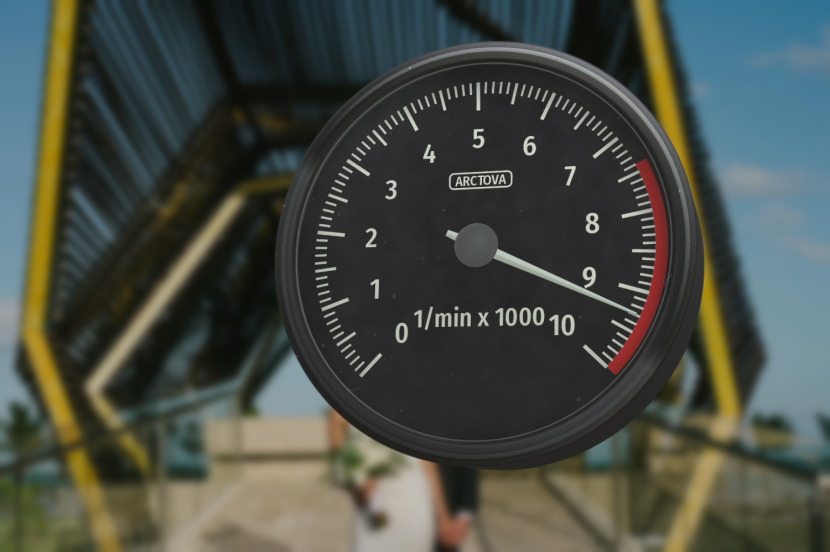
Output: 9300rpm
